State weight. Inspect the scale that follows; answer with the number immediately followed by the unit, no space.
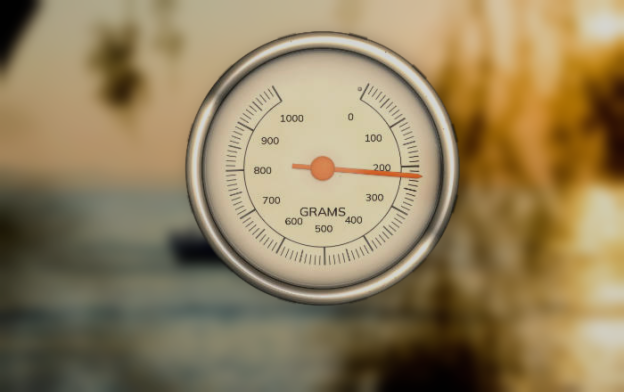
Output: 220g
